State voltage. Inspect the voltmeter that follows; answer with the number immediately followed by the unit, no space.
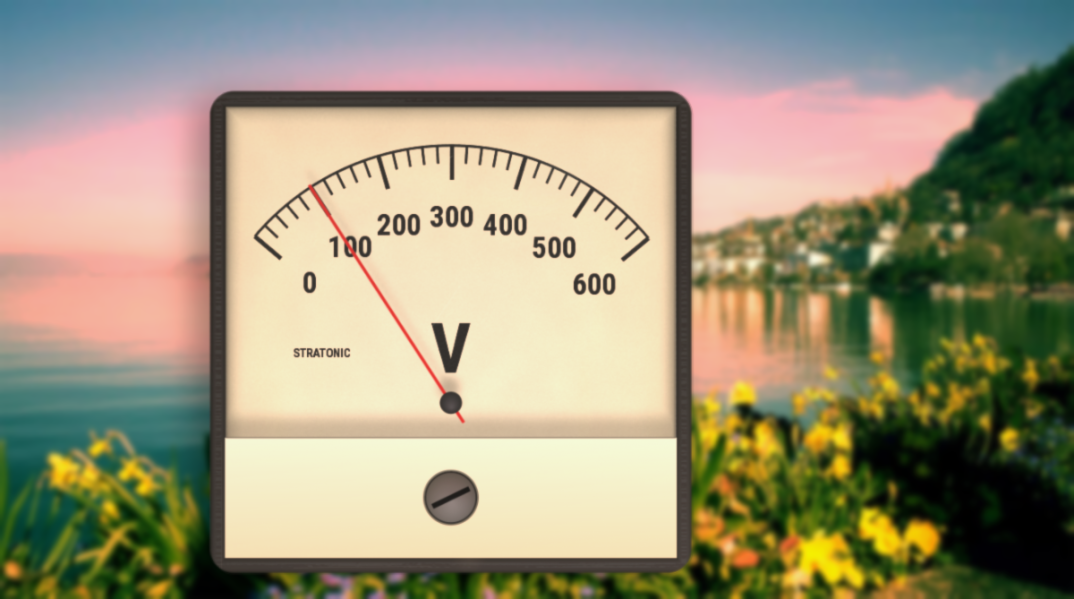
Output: 100V
